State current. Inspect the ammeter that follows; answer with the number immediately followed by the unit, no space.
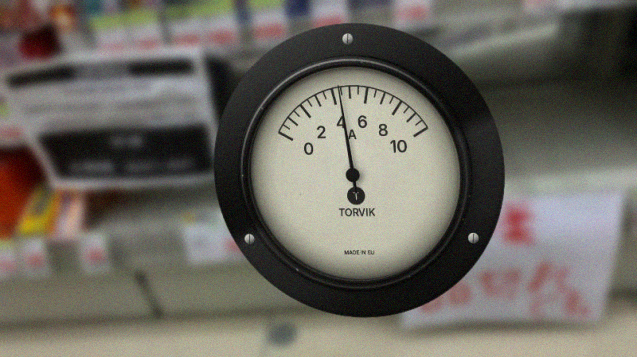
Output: 4.5A
